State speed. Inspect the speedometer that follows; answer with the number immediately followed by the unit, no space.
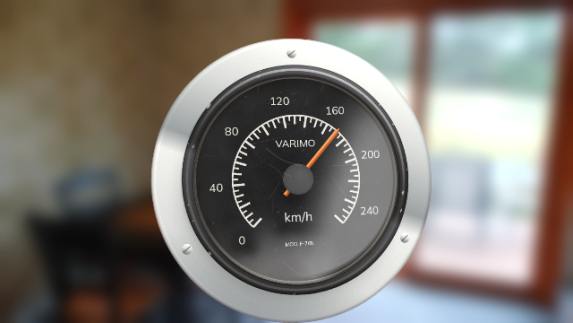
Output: 170km/h
